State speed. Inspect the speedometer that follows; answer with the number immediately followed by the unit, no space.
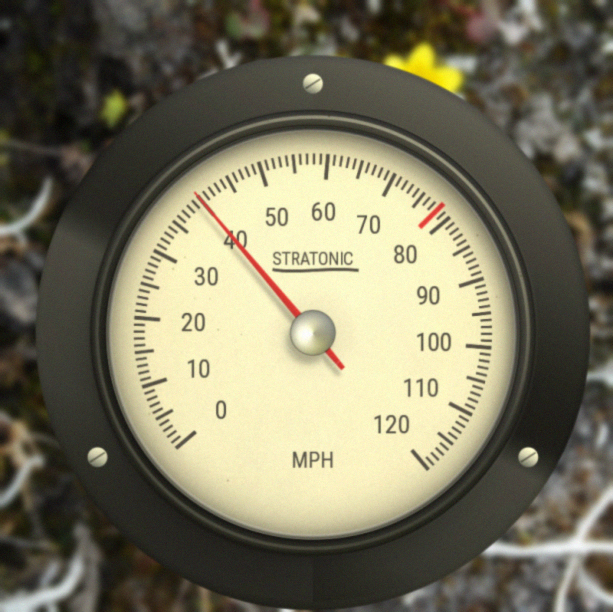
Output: 40mph
